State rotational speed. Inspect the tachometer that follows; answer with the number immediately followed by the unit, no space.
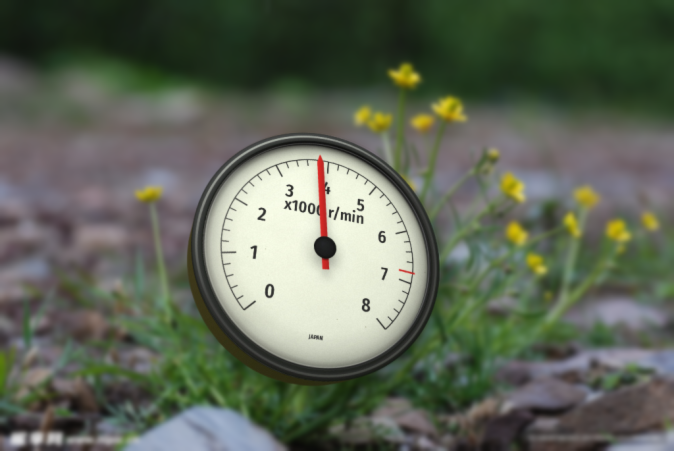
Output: 3800rpm
